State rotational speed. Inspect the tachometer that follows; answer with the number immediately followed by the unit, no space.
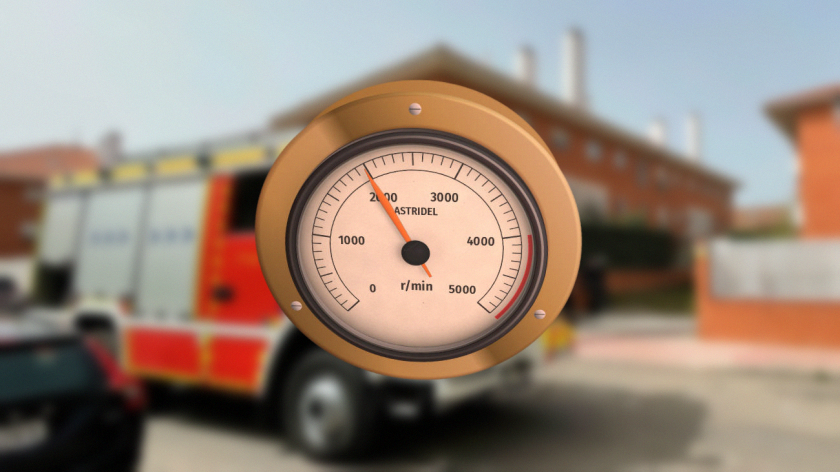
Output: 2000rpm
